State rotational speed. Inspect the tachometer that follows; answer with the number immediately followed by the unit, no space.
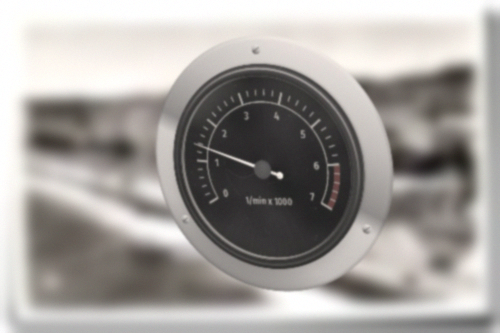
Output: 1400rpm
